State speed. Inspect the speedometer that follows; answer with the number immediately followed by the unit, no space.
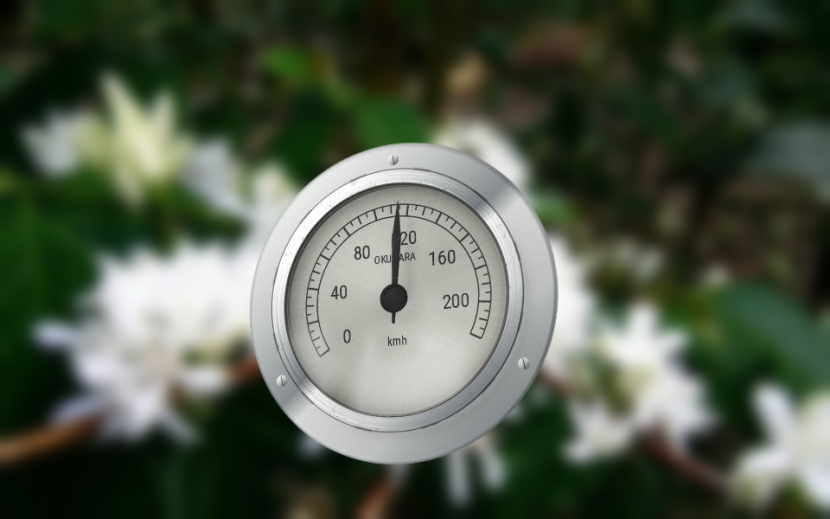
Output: 115km/h
